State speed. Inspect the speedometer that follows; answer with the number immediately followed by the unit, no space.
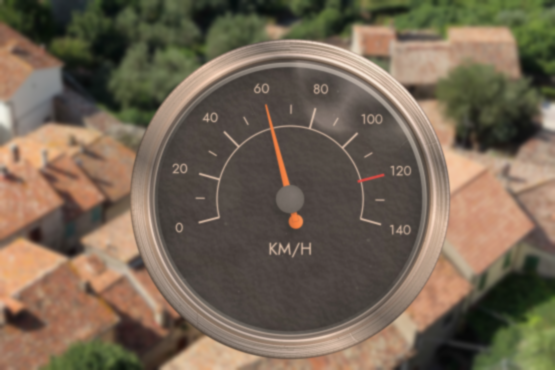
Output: 60km/h
